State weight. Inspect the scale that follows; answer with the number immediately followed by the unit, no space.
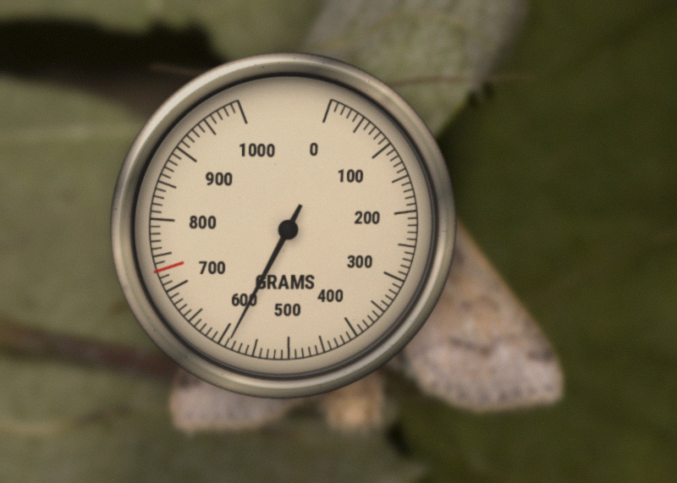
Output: 590g
